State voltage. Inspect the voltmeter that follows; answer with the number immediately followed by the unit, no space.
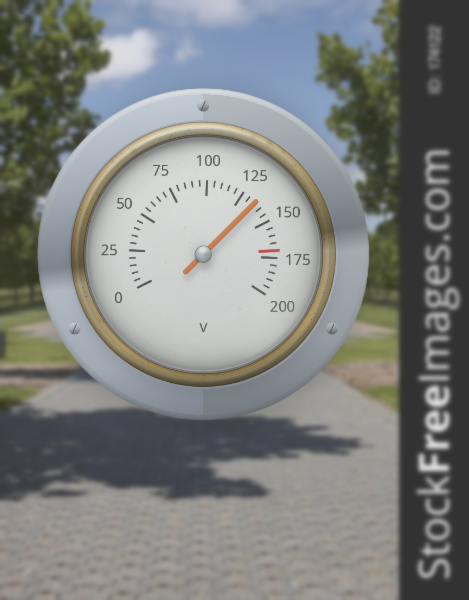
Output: 135V
